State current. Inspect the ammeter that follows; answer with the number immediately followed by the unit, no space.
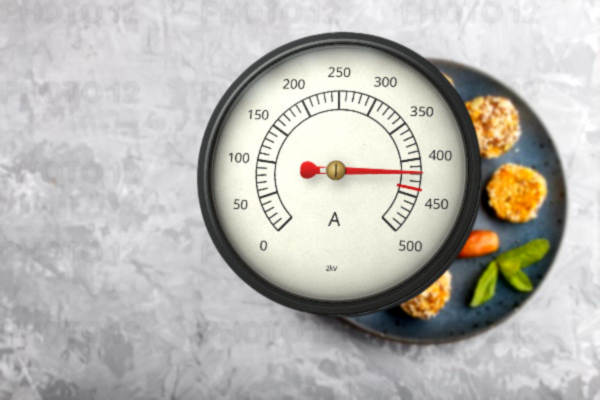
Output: 420A
